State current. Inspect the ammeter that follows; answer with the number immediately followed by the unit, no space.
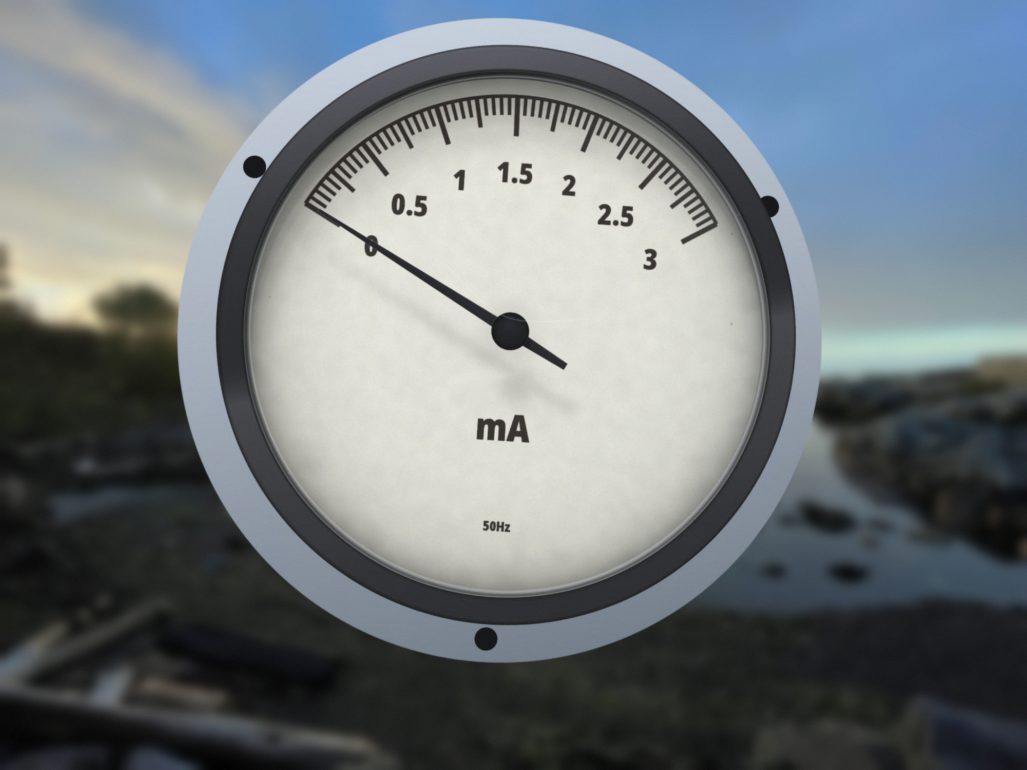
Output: 0mA
